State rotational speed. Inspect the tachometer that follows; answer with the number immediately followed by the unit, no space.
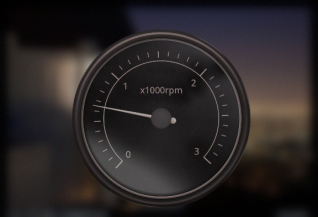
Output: 650rpm
